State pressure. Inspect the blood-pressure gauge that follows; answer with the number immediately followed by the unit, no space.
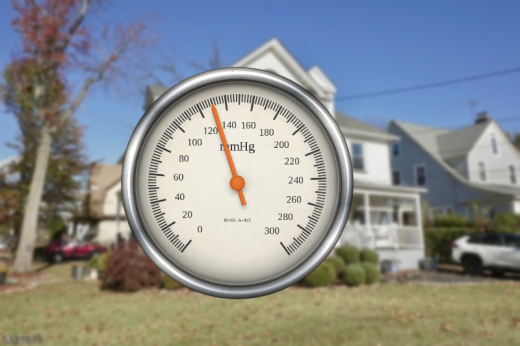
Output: 130mmHg
